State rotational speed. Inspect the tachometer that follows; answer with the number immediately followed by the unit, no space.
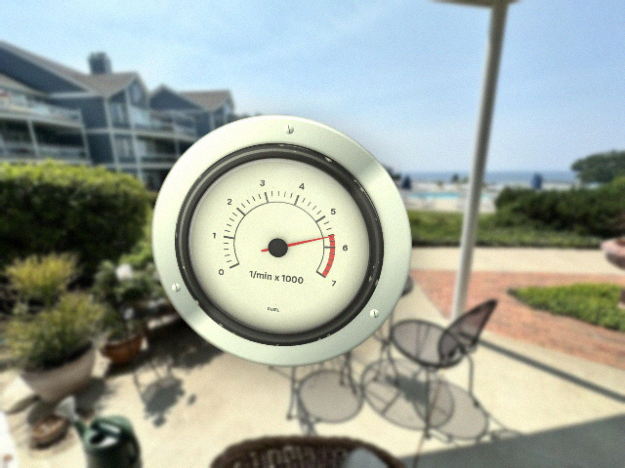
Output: 5600rpm
